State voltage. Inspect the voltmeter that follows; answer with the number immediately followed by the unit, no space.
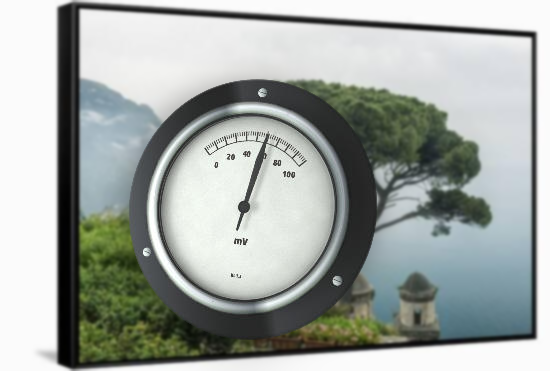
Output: 60mV
